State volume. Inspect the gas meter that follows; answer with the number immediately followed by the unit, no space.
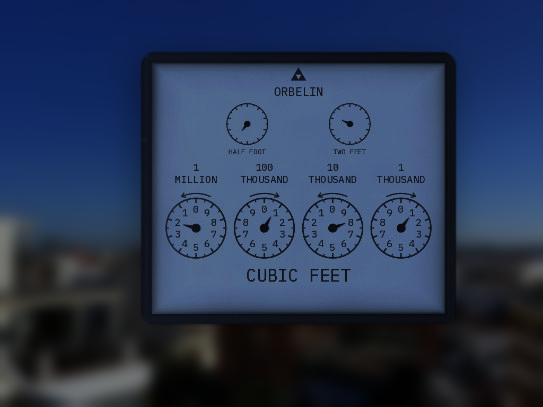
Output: 208100ft³
